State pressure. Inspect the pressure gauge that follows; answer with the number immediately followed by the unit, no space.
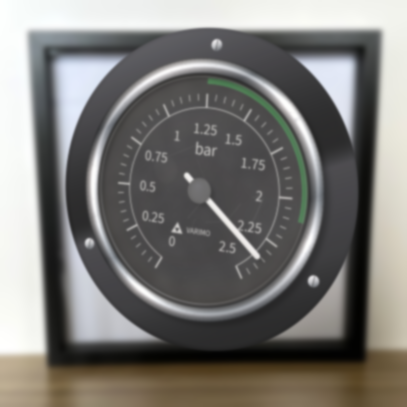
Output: 2.35bar
